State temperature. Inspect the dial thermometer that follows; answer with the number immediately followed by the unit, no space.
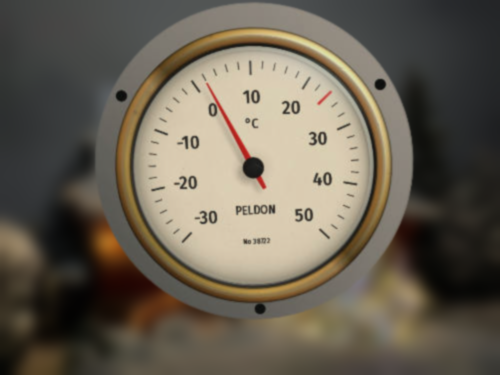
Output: 2°C
